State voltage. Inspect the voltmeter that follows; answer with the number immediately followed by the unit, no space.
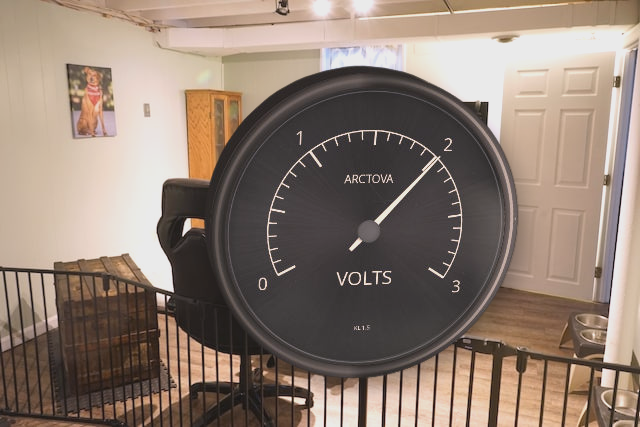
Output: 2V
